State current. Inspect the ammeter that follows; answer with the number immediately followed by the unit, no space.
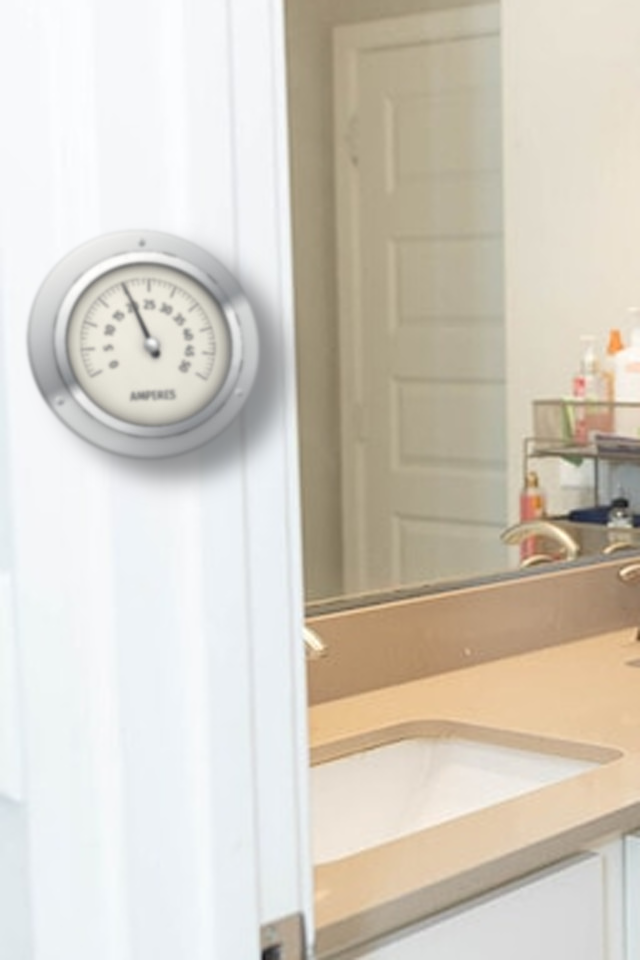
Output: 20A
